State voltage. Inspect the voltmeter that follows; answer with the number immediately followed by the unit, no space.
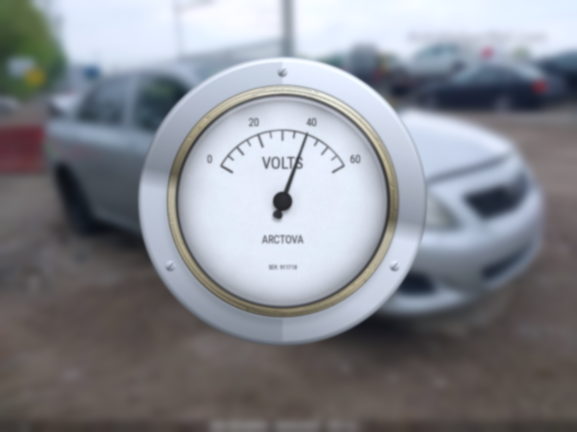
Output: 40V
